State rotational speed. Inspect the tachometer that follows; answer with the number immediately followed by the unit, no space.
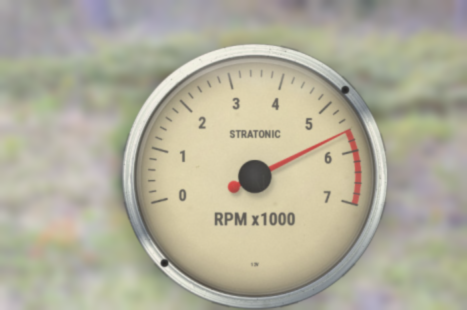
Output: 5600rpm
